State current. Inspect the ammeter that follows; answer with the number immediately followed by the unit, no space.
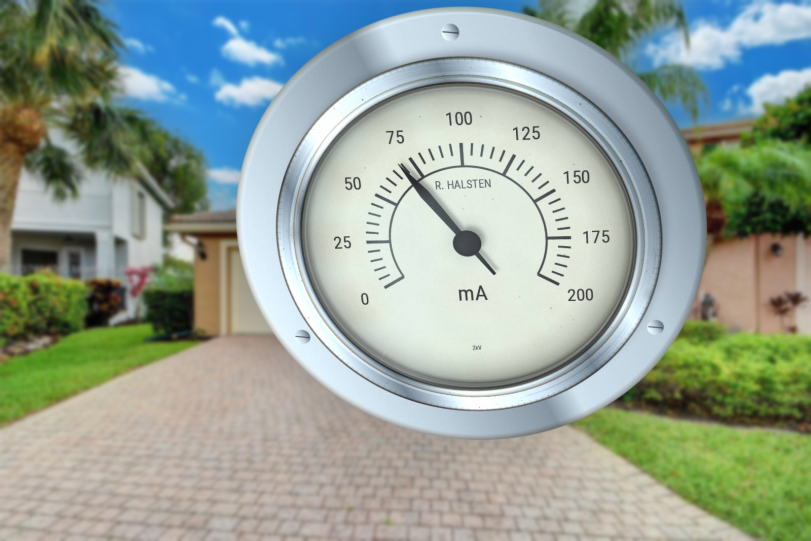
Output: 70mA
